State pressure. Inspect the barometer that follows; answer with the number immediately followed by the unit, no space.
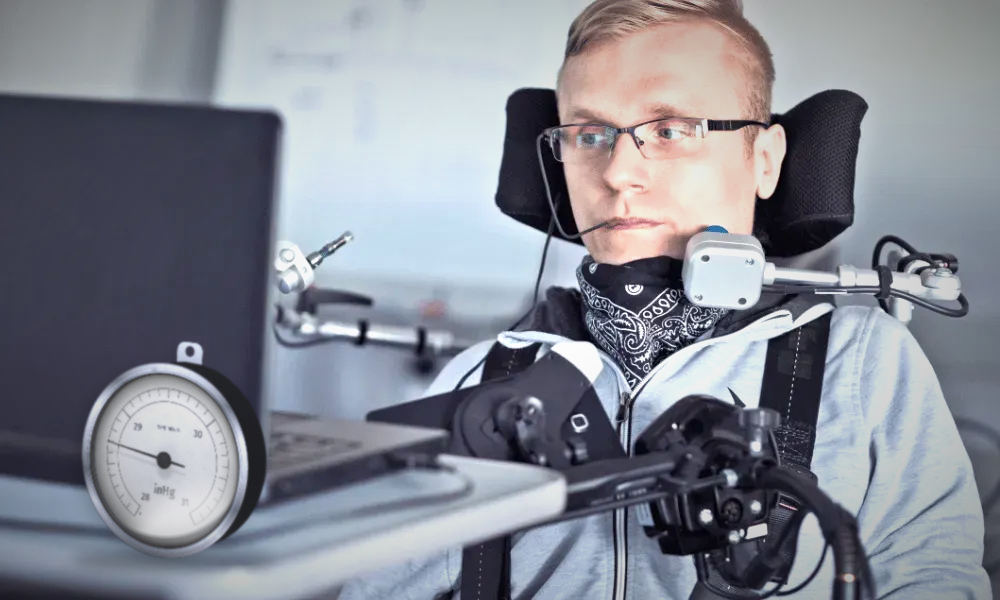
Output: 28.7inHg
